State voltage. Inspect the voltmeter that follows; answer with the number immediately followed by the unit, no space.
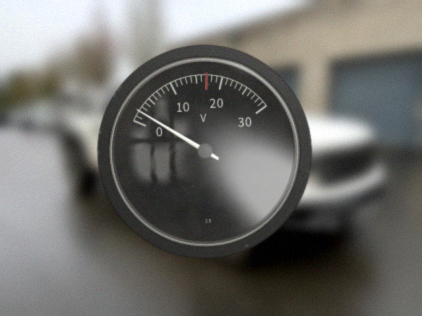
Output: 2V
